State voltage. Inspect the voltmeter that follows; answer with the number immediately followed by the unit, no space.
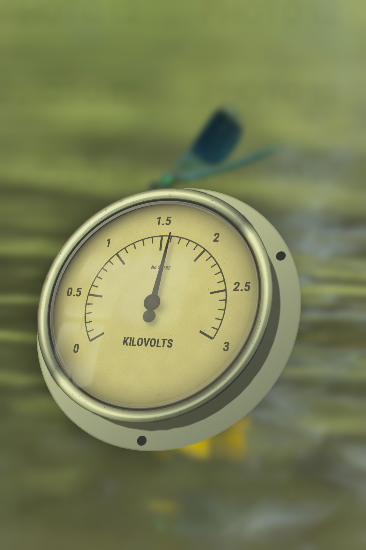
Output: 1.6kV
